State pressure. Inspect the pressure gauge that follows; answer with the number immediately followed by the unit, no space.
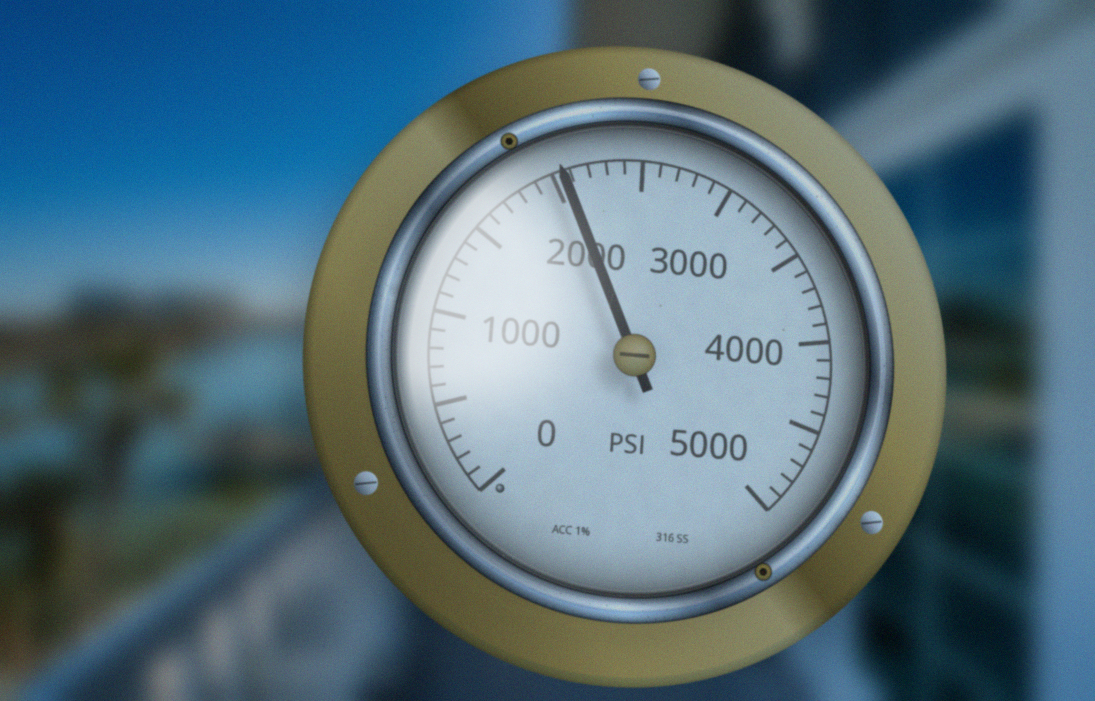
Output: 2050psi
